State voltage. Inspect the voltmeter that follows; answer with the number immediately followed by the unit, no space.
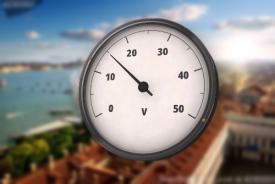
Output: 15V
